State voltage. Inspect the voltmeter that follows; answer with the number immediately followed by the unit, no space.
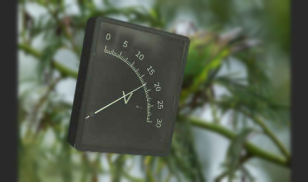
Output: 17.5V
